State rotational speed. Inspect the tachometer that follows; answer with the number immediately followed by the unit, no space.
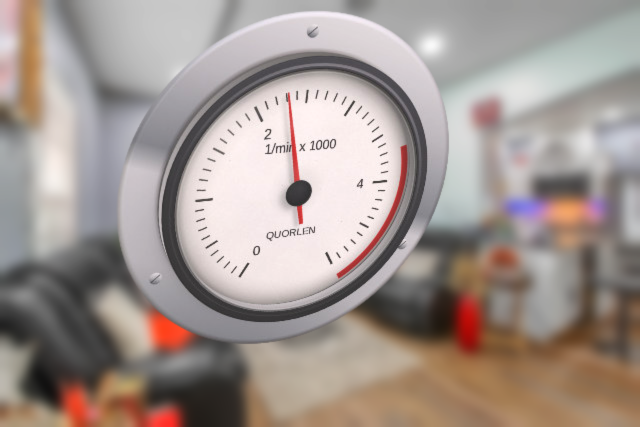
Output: 2300rpm
